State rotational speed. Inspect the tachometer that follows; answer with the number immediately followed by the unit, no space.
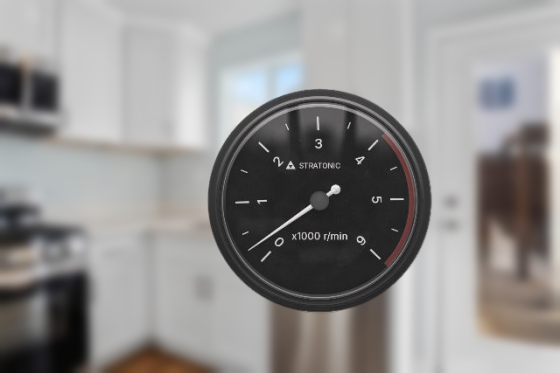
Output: 250rpm
